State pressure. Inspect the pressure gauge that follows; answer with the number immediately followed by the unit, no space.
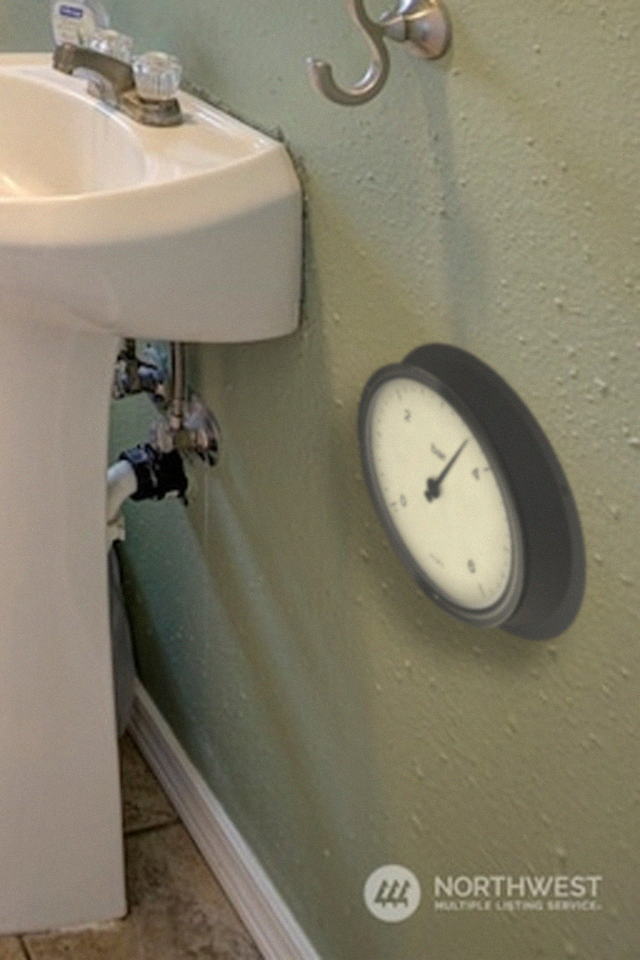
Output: 3.6bar
